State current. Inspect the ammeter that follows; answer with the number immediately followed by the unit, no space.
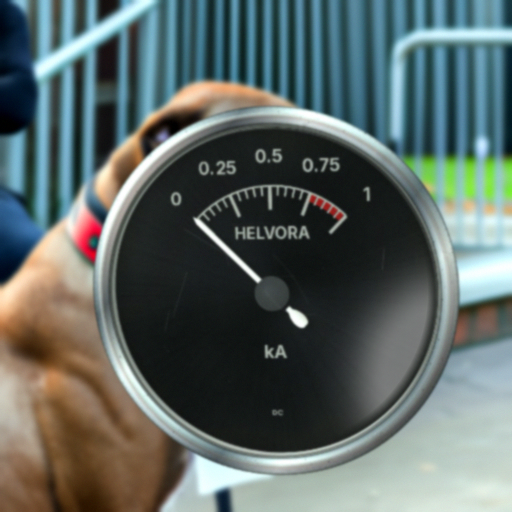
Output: 0kA
